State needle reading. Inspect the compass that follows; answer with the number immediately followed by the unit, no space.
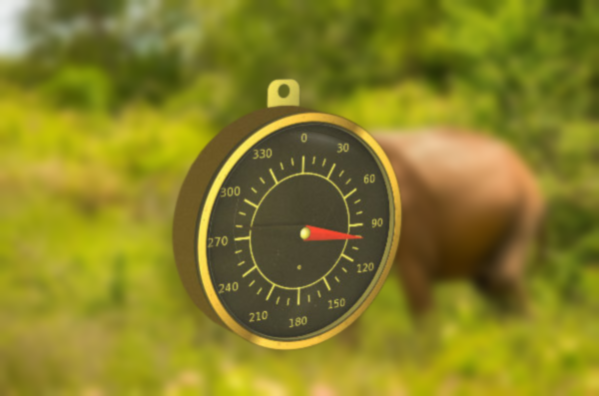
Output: 100°
